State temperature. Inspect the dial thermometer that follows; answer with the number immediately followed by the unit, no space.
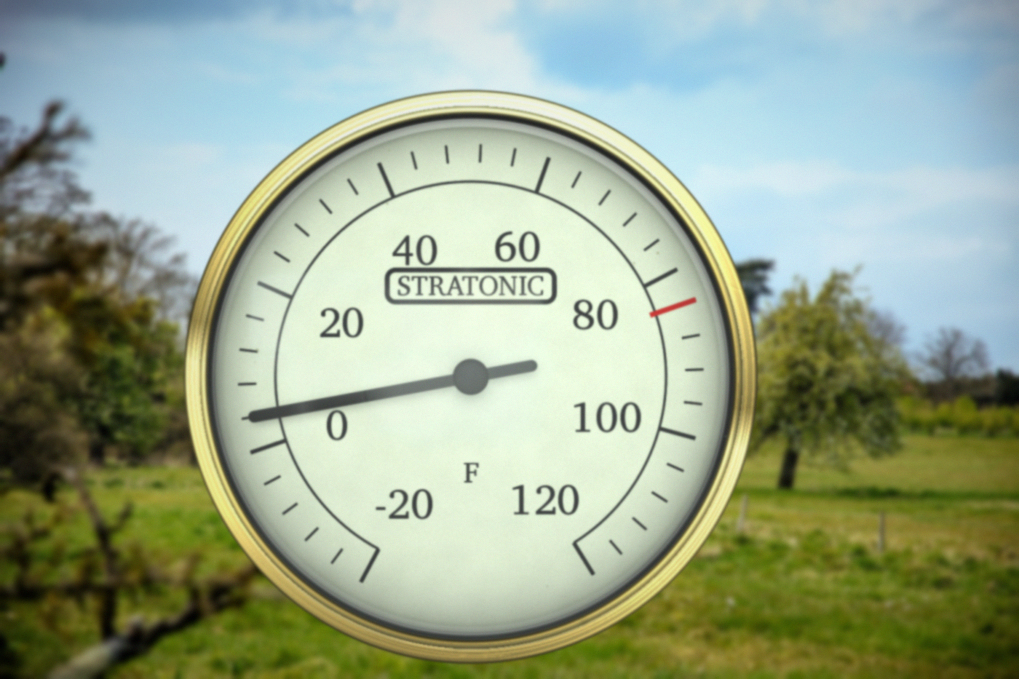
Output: 4°F
